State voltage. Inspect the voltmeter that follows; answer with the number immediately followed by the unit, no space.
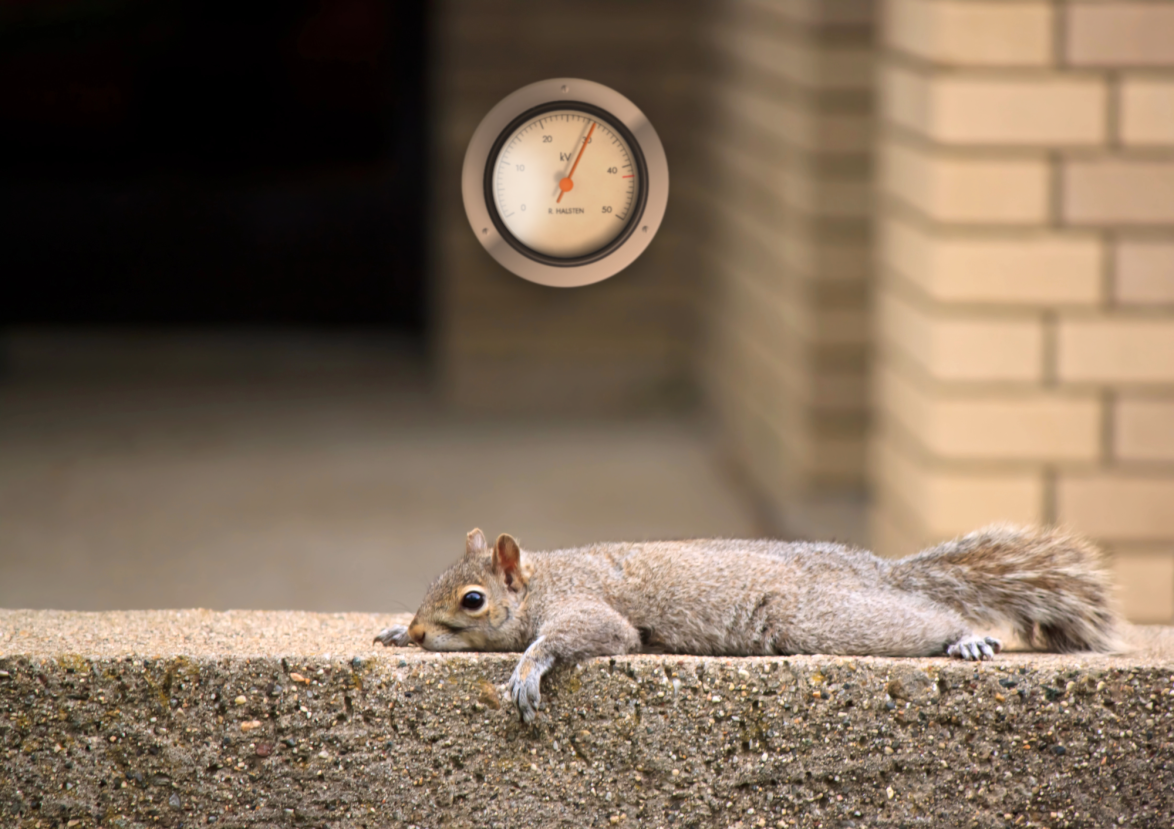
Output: 30kV
